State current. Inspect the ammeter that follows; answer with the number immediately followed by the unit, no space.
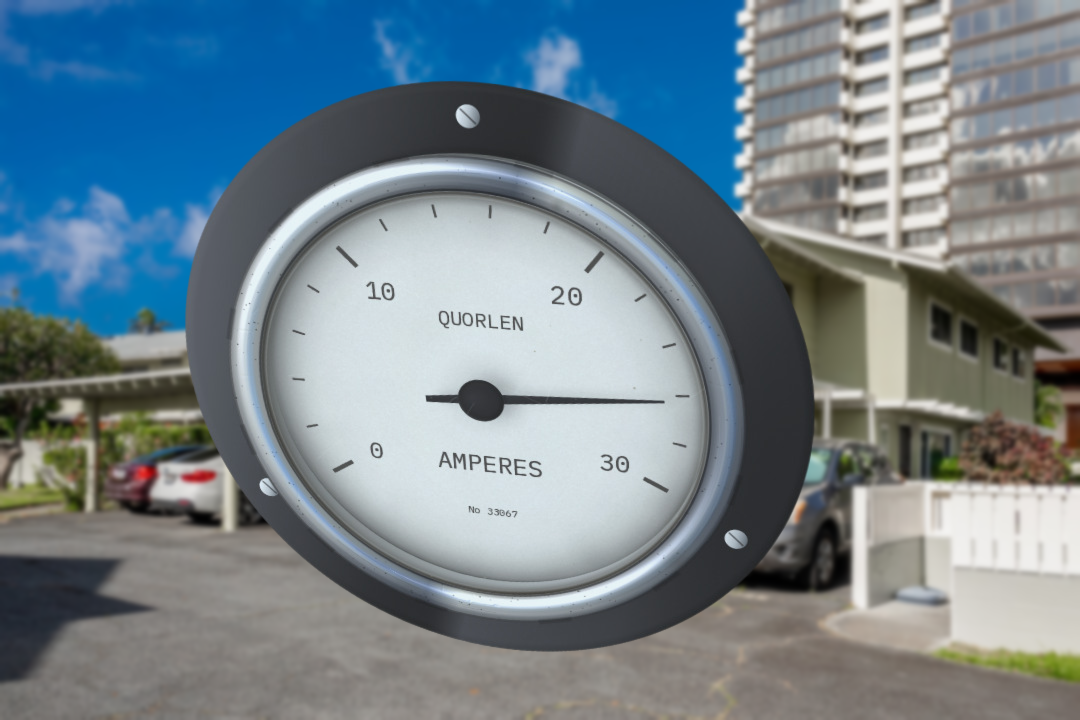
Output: 26A
